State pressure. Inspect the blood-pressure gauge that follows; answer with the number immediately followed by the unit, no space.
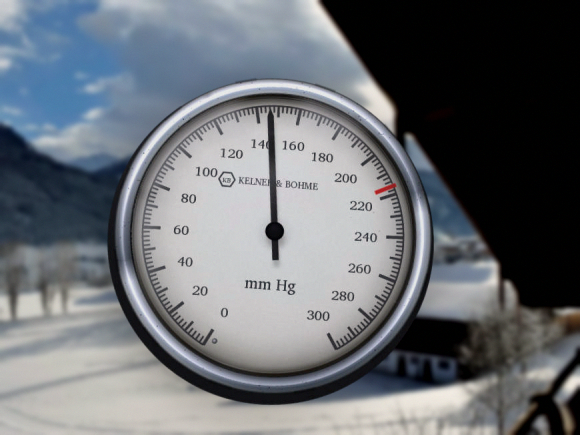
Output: 146mmHg
